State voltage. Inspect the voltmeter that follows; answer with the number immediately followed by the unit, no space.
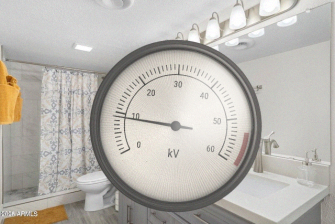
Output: 9kV
